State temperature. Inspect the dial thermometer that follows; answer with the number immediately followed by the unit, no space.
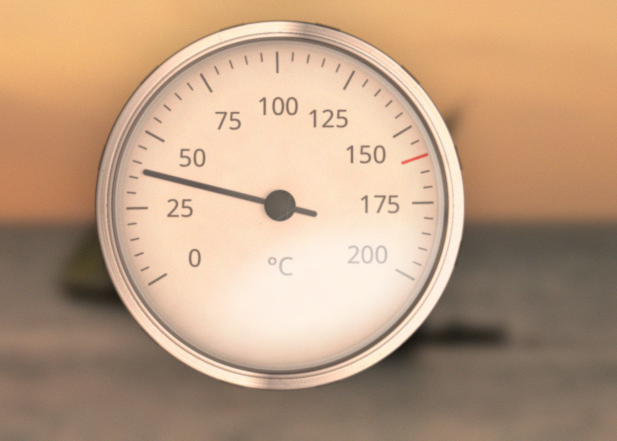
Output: 37.5°C
